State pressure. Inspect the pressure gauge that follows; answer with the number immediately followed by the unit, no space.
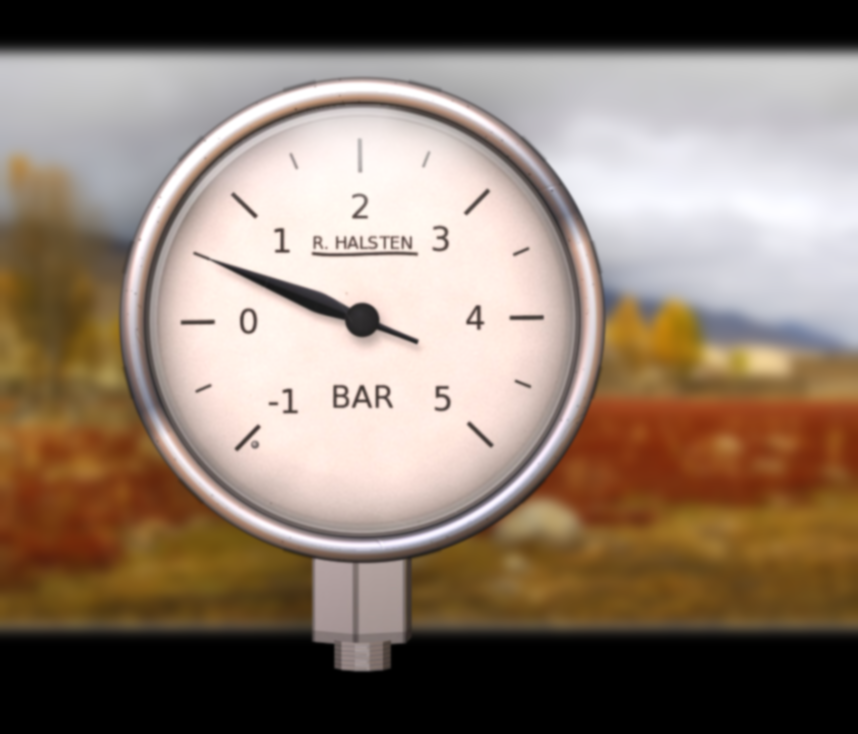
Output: 0.5bar
